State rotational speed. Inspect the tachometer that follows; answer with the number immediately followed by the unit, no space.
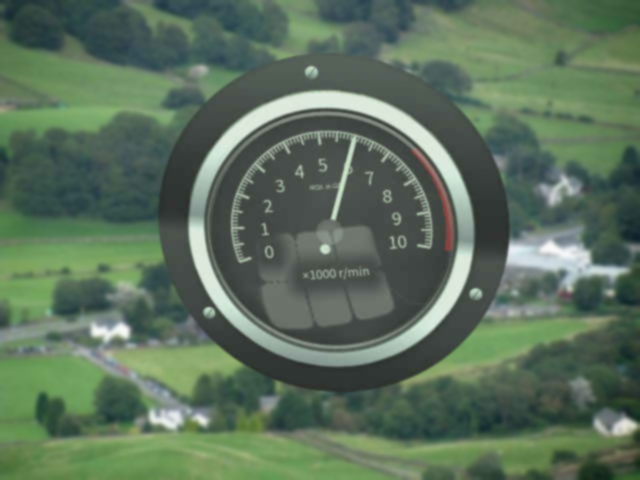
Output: 6000rpm
